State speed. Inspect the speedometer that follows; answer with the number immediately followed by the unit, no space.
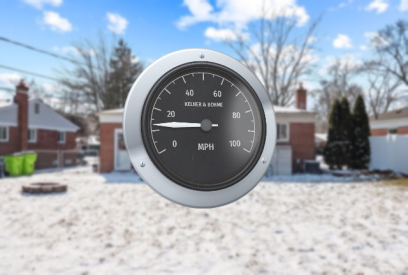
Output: 12.5mph
